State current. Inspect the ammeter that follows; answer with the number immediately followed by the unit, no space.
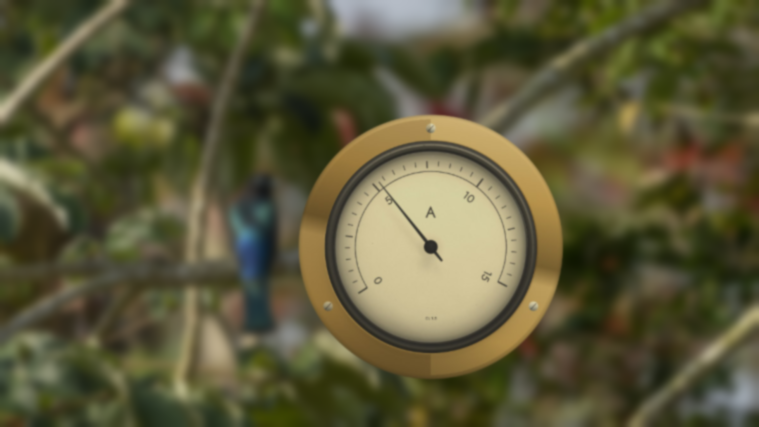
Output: 5.25A
